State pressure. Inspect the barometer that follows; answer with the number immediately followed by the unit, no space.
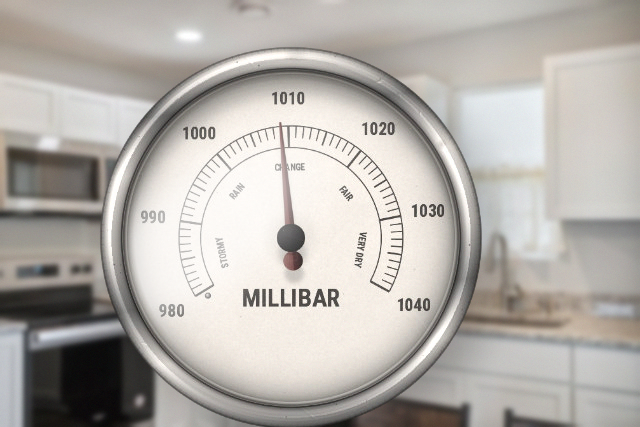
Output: 1009mbar
